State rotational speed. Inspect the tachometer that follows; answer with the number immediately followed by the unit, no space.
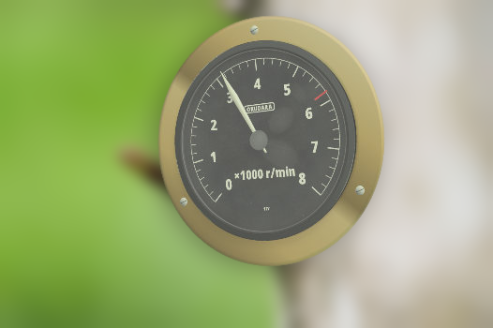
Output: 3200rpm
